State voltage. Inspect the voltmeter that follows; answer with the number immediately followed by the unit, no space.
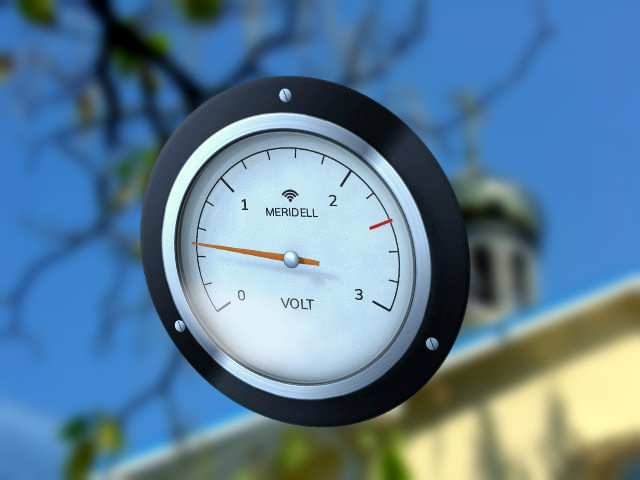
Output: 0.5V
